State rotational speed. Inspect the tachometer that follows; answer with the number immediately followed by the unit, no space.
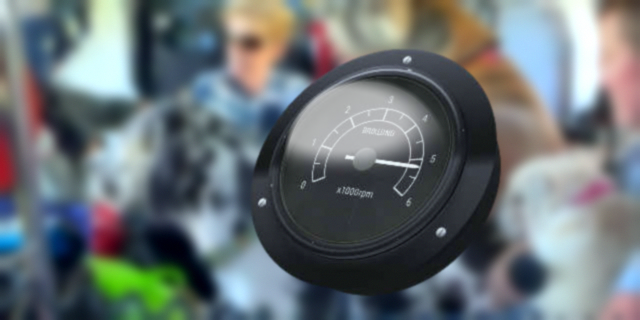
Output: 5250rpm
